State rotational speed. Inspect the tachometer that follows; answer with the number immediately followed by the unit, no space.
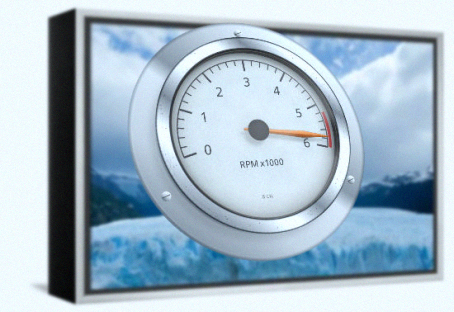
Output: 5800rpm
